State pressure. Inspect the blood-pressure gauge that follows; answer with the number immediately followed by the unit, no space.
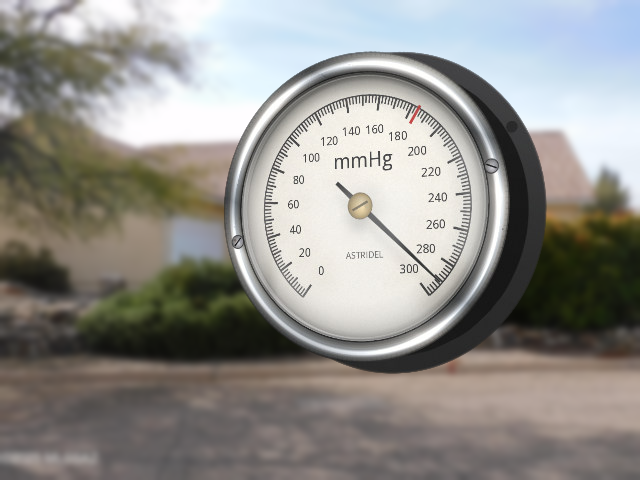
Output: 290mmHg
